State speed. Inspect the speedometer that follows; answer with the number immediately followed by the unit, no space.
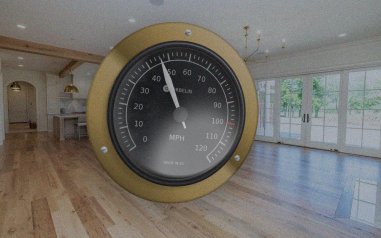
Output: 46mph
